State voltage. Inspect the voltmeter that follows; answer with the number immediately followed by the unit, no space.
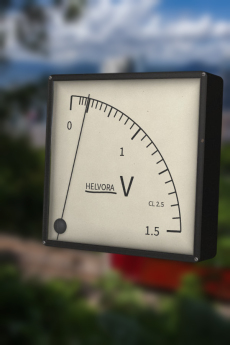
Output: 0.5V
